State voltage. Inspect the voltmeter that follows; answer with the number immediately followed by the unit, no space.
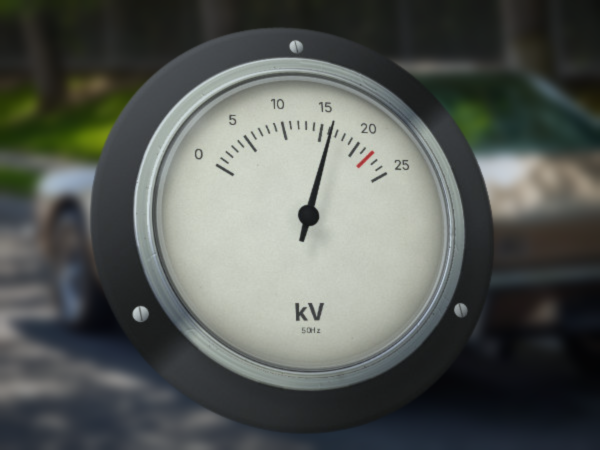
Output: 16kV
